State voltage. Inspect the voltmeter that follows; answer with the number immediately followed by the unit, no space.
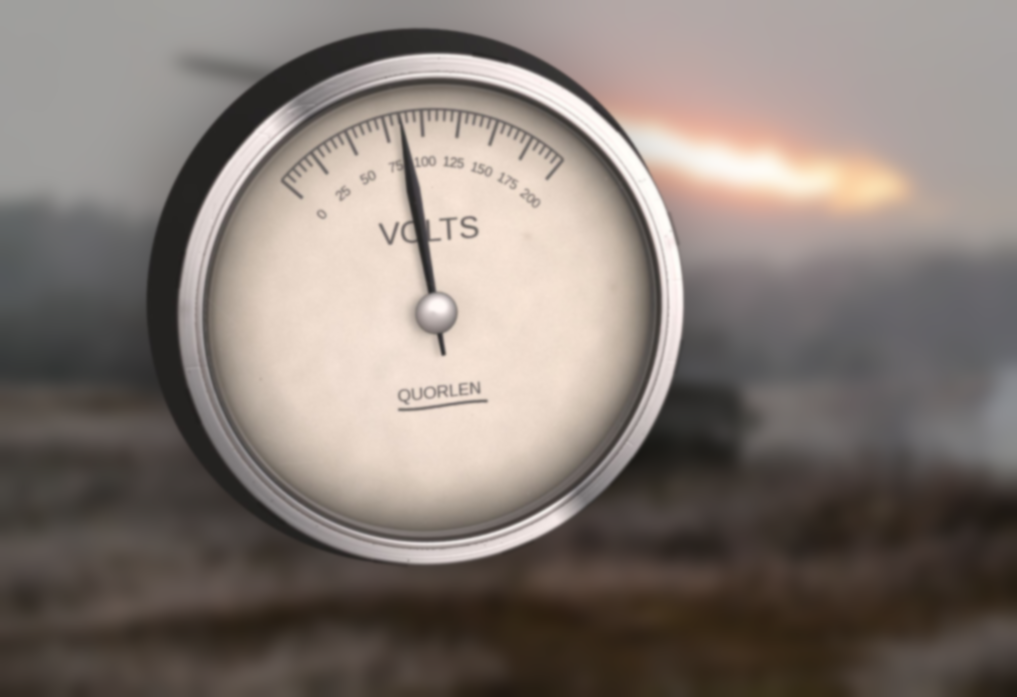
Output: 85V
